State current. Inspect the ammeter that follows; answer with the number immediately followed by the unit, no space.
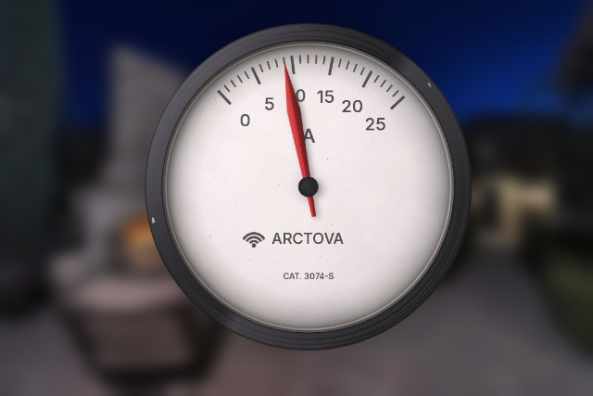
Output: 9A
